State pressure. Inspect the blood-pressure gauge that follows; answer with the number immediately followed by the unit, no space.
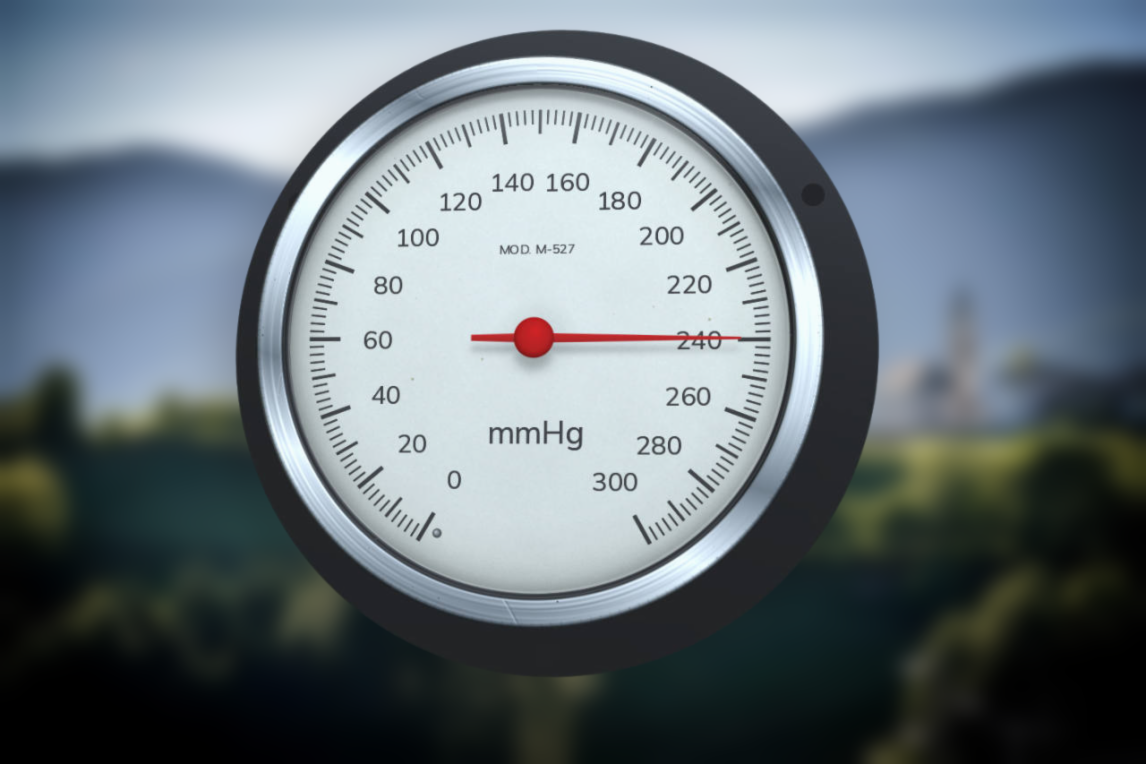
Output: 240mmHg
